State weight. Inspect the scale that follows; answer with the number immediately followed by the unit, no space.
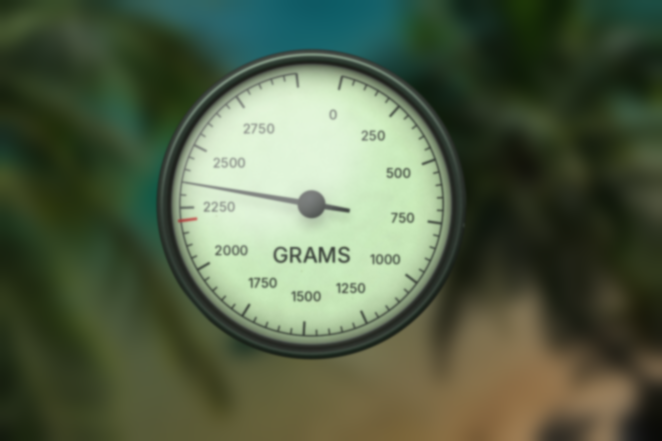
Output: 2350g
